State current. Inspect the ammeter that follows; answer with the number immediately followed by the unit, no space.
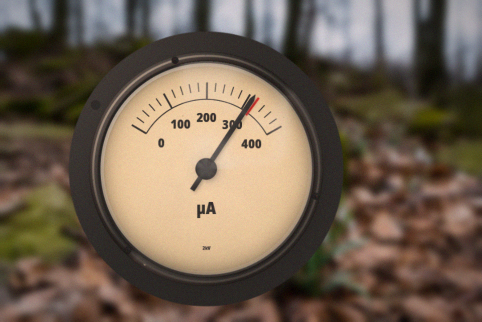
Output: 310µA
